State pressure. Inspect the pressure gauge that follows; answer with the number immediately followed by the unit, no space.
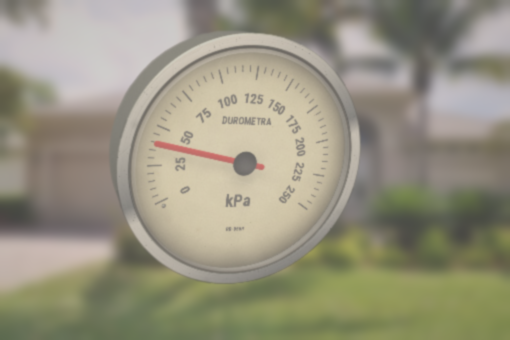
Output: 40kPa
